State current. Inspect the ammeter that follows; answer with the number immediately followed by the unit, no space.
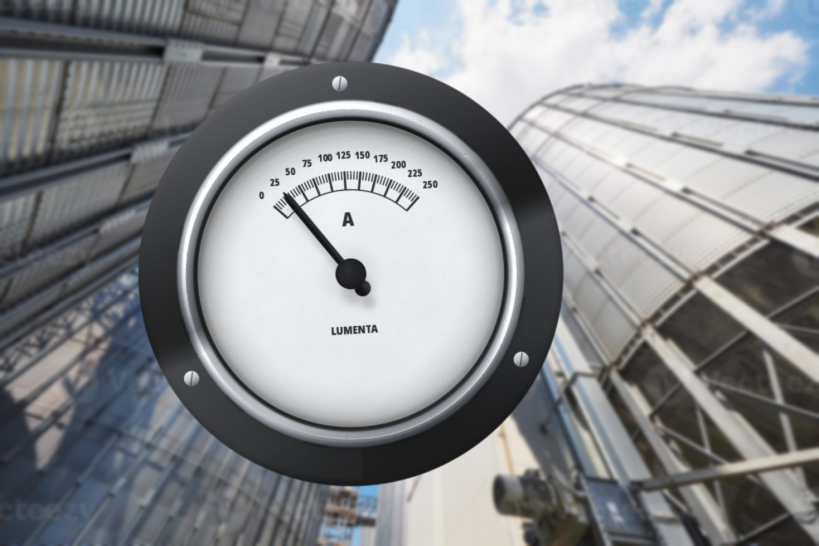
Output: 25A
